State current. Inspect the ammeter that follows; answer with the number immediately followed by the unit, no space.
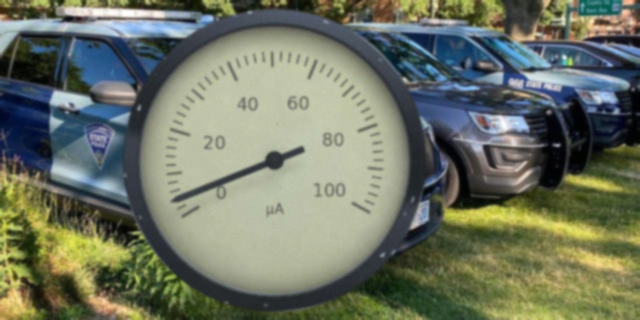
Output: 4µA
